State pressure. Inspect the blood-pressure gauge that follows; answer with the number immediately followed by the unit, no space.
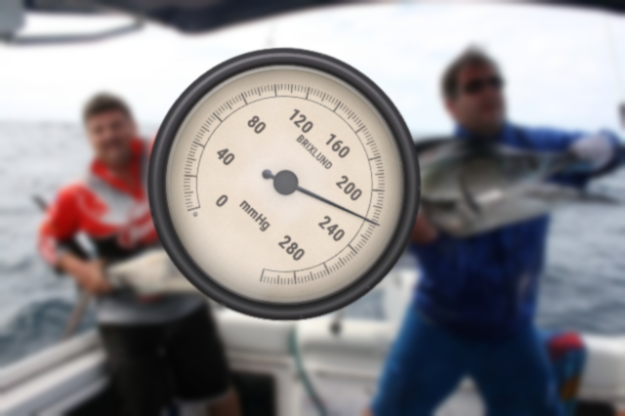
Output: 220mmHg
